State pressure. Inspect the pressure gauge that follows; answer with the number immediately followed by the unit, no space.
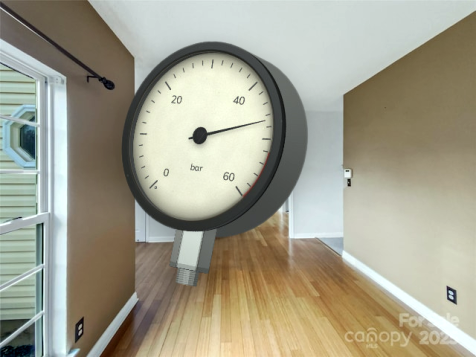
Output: 47bar
